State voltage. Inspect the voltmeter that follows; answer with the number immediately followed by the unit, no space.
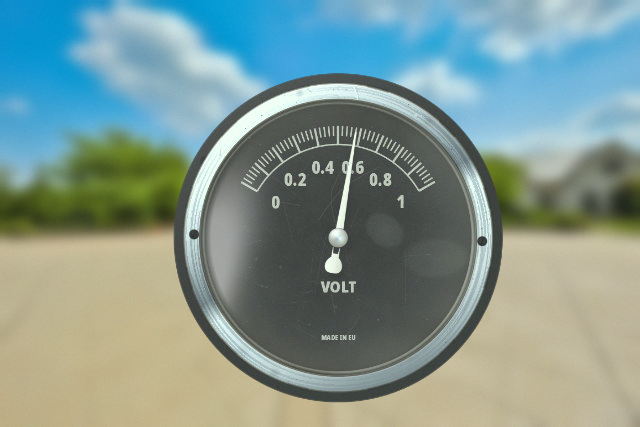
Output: 0.58V
